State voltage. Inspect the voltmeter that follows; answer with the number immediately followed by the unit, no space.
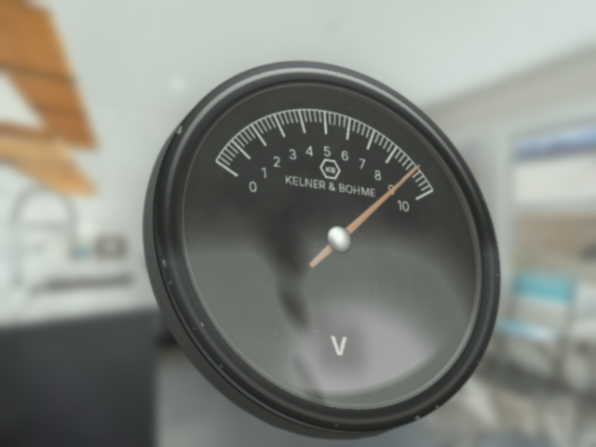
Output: 9V
